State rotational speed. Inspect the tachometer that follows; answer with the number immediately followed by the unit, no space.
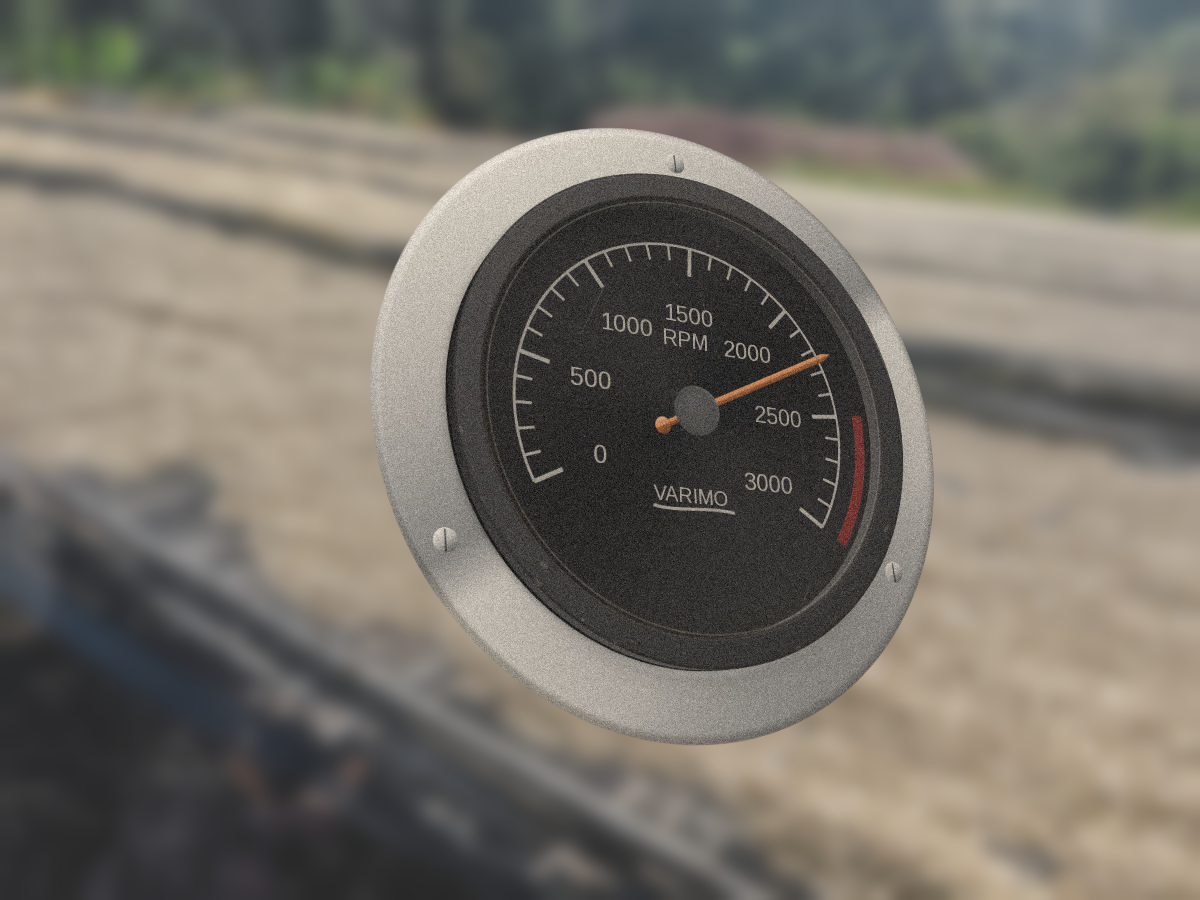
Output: 2250rpm
